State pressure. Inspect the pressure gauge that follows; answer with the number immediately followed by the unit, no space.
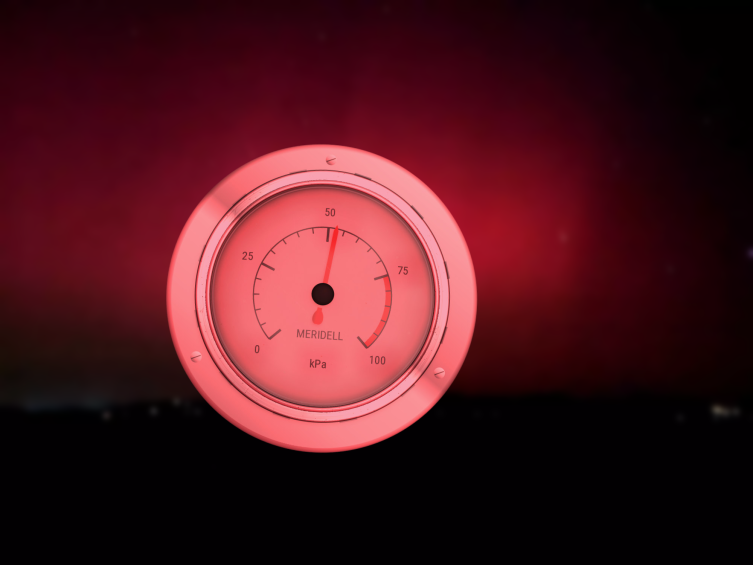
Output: 52.5kPa
